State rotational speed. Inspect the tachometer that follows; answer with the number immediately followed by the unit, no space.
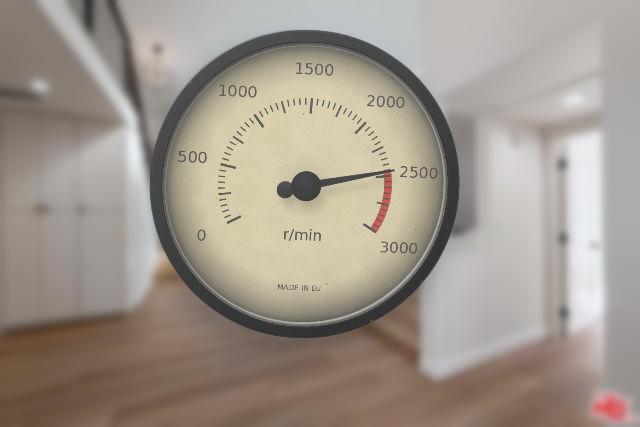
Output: 2450rpm
